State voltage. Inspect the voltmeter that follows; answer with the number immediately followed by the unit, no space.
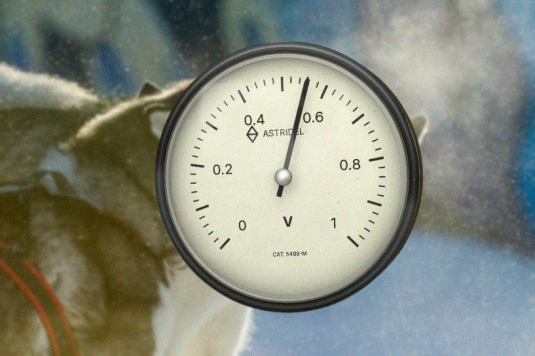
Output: 0.56V
